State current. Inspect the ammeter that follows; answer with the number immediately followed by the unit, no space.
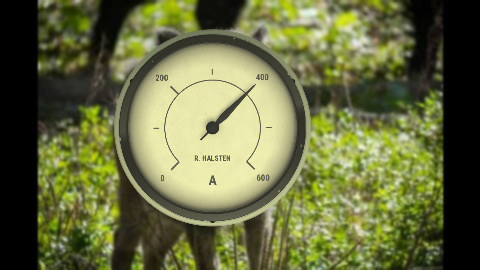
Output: 400A
